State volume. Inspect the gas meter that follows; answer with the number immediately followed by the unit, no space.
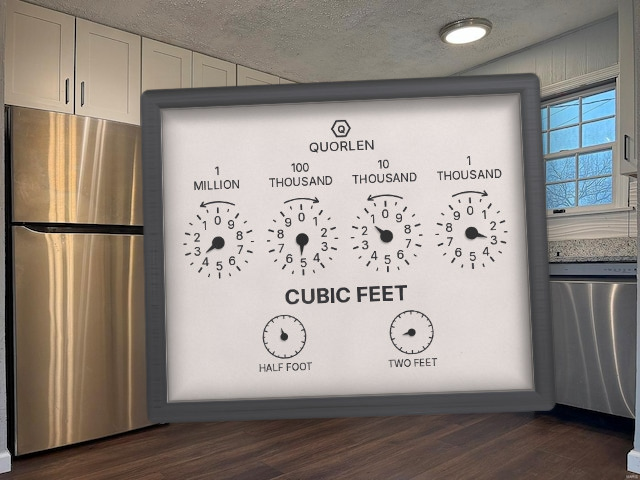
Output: 351300ft³
